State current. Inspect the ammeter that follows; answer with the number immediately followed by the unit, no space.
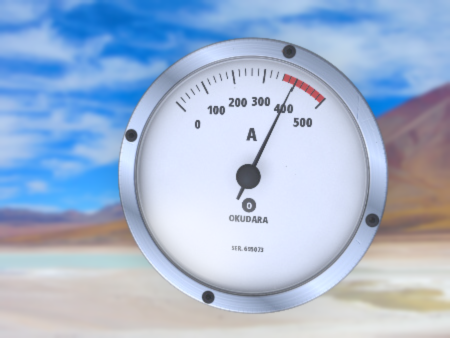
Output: 400A
